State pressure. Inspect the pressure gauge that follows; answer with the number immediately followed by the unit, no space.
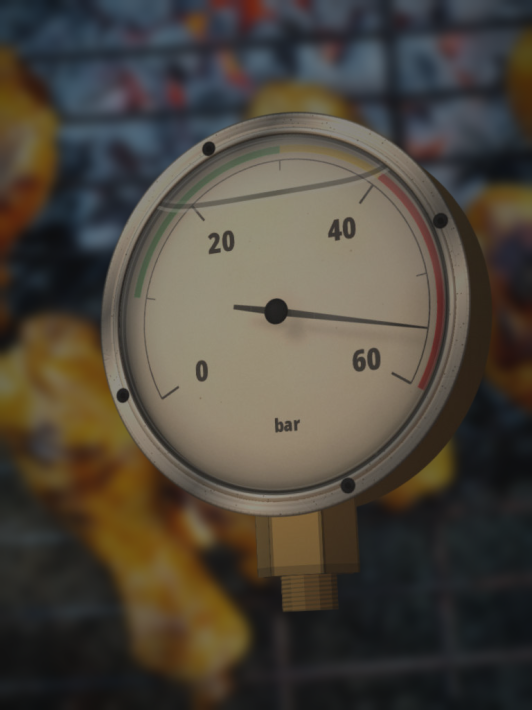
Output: 55bar
